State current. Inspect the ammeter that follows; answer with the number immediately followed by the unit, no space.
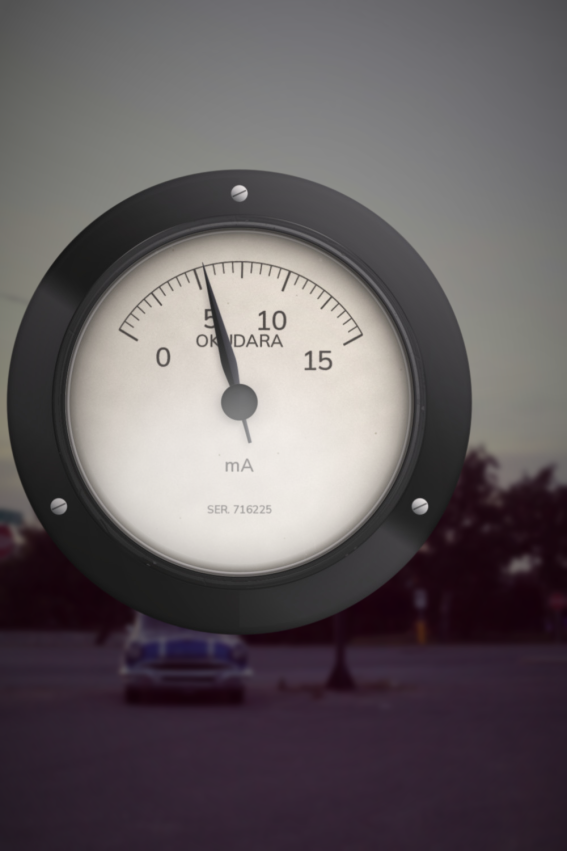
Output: 5.5mA
